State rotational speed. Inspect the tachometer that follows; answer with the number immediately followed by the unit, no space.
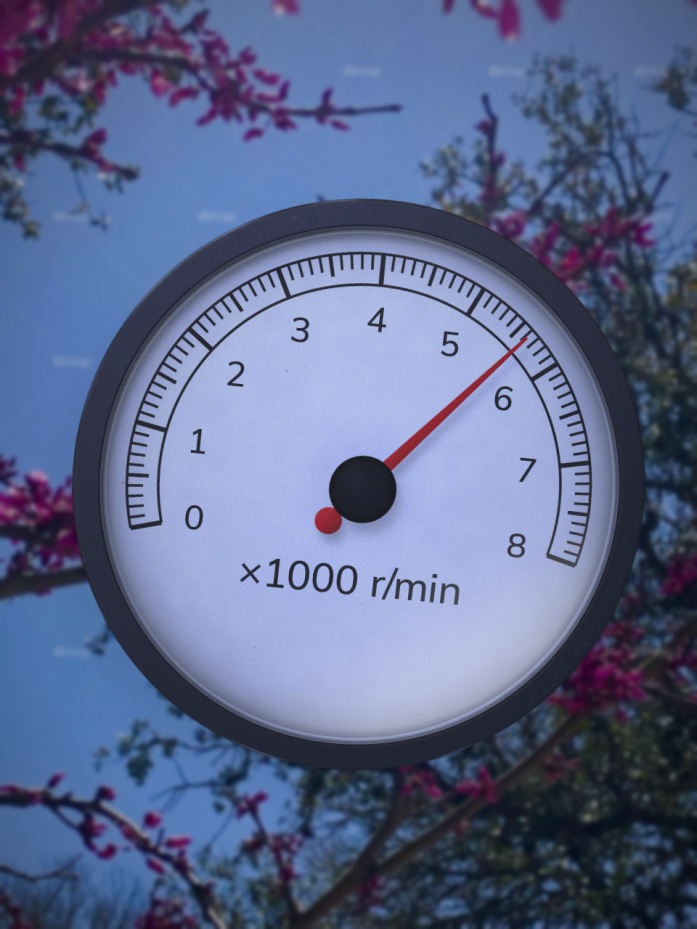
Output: 5600rpm
